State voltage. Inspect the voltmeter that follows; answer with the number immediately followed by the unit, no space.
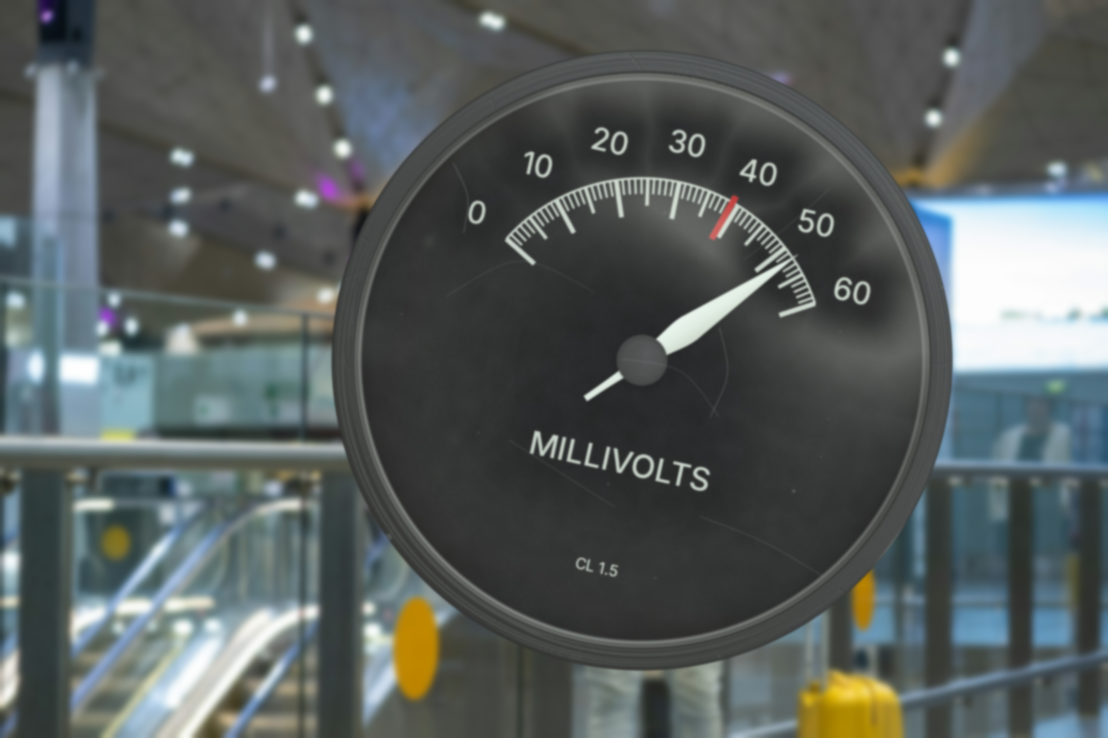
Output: 52mV
